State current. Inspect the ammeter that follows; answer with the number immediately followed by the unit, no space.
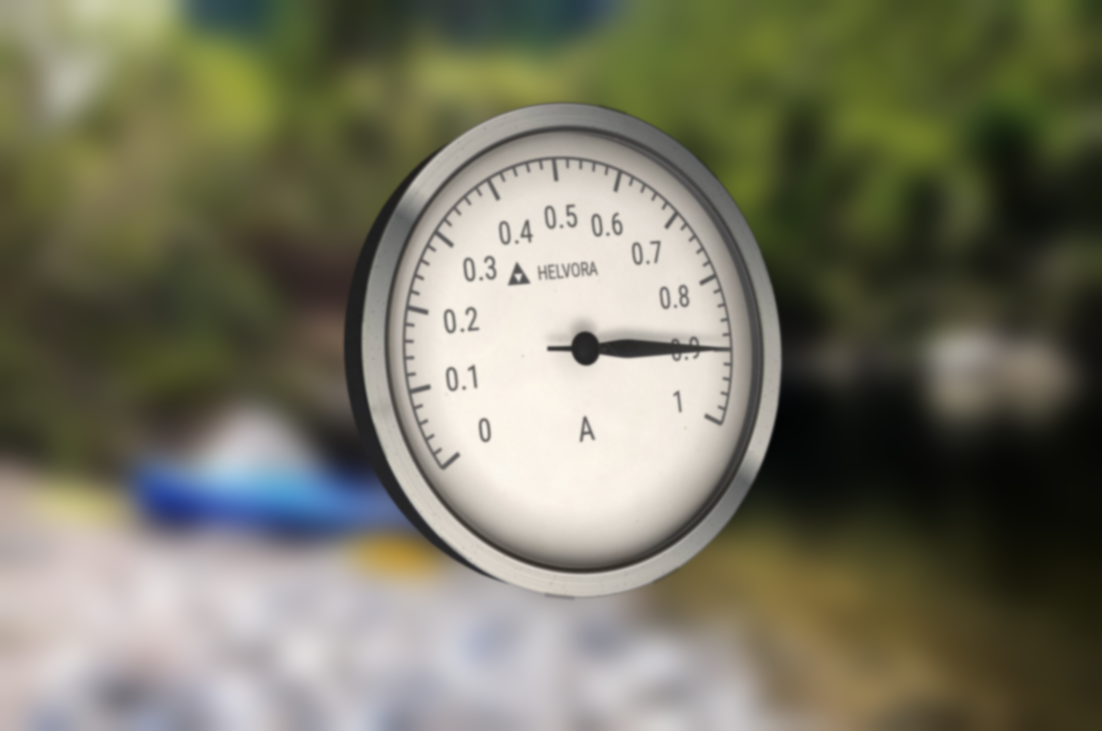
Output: 0.9A
